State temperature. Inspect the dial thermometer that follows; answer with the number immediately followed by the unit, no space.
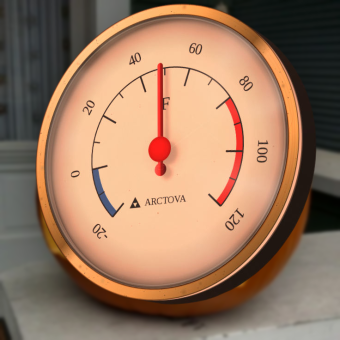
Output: 50°F
